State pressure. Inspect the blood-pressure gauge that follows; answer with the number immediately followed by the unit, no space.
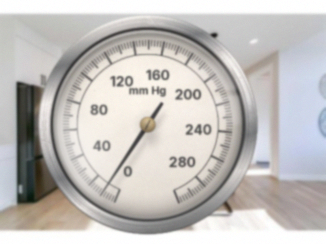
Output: 10mmHg
